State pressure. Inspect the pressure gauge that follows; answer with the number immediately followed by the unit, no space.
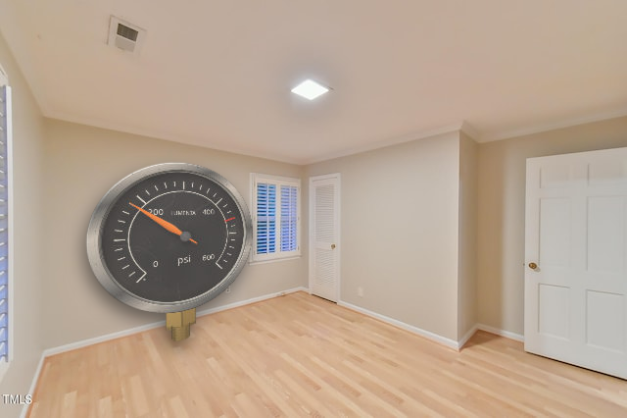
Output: 180psi
